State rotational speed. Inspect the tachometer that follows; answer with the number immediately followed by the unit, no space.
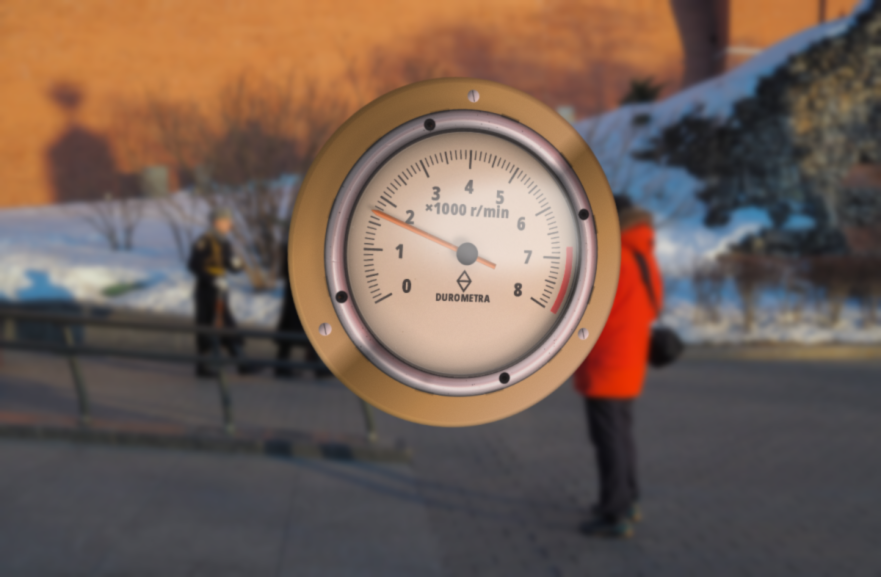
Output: 1700rpm
